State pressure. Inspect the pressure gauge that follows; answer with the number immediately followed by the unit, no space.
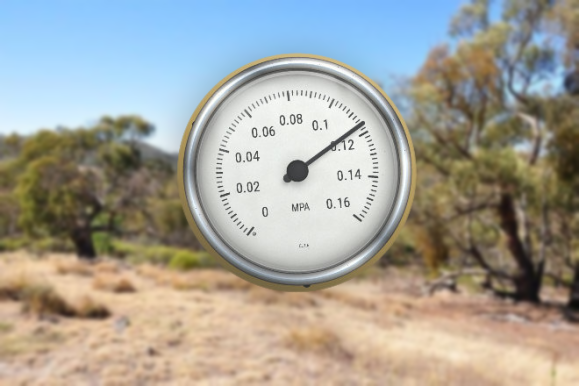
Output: 0.116MPa
